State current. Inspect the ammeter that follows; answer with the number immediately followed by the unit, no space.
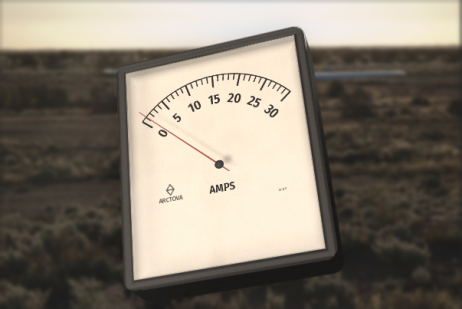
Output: 1A
